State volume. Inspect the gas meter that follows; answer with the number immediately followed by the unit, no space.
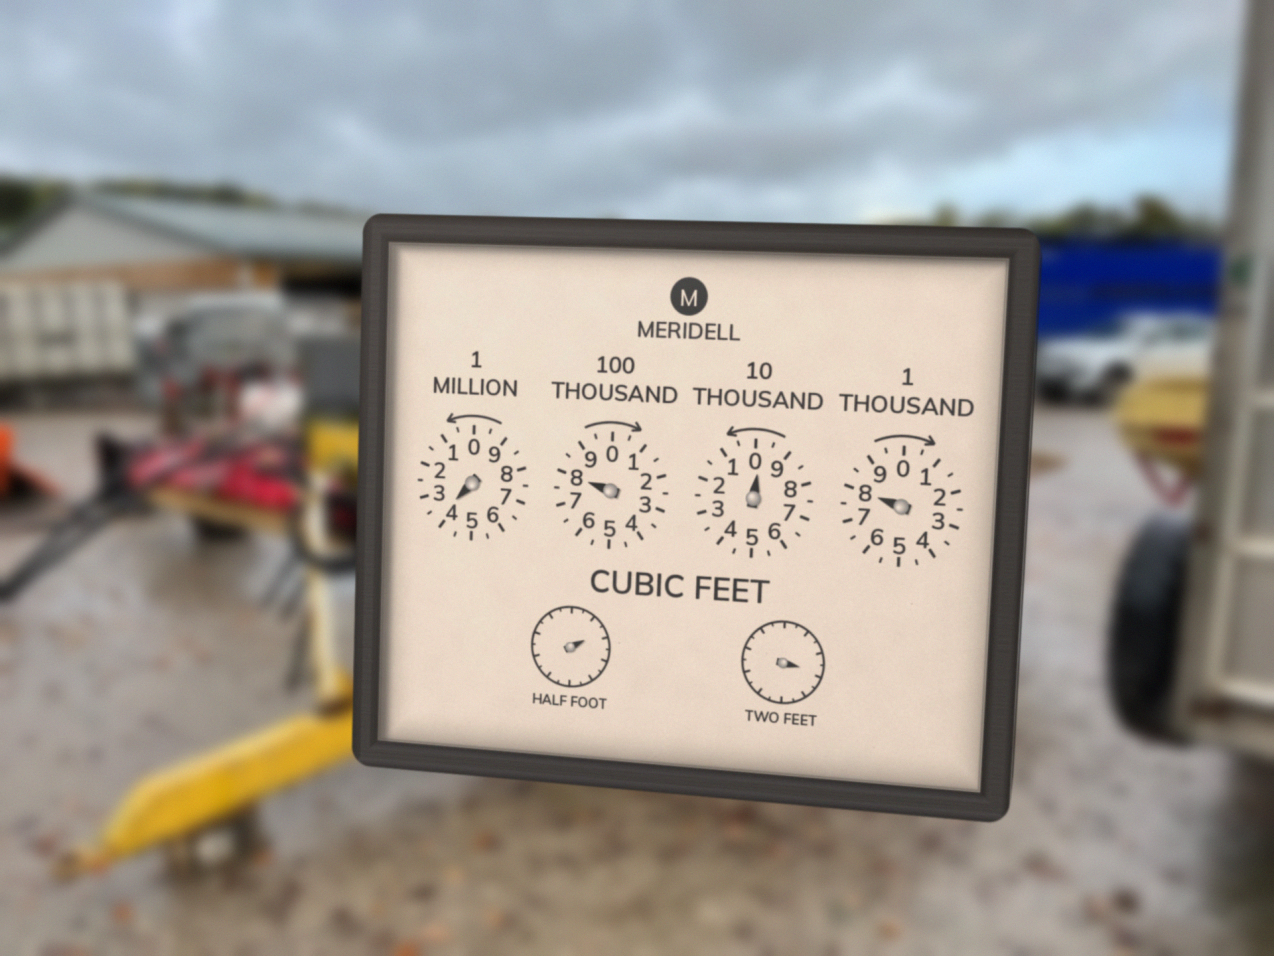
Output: 379800ft³
